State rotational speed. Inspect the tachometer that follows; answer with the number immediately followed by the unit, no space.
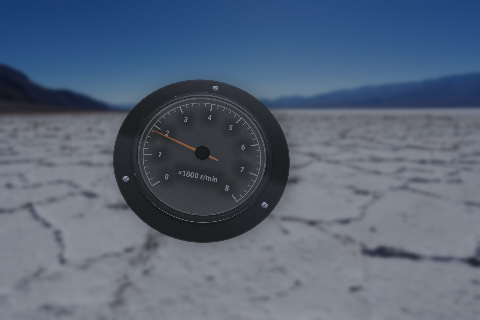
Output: 1800rpm
